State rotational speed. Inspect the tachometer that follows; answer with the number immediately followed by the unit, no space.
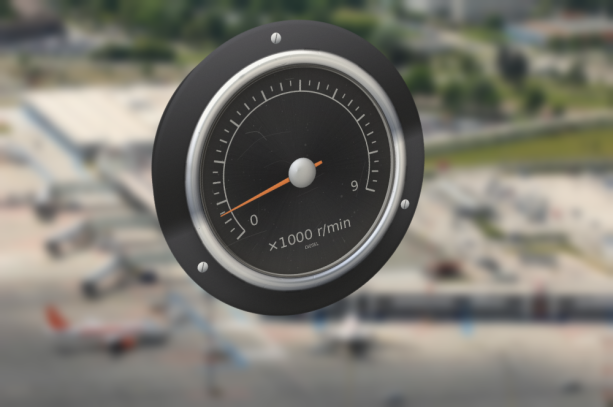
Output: 750rpm
